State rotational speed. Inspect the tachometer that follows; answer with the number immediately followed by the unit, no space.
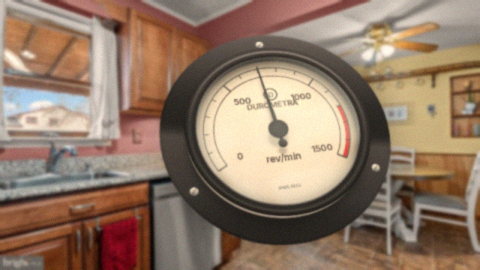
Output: 700rpm
